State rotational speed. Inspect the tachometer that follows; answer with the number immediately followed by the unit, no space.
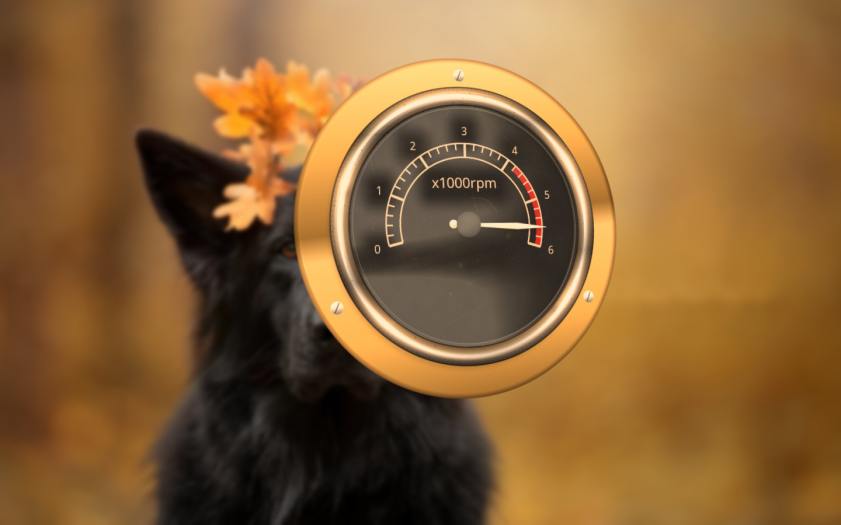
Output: 5600rpm
